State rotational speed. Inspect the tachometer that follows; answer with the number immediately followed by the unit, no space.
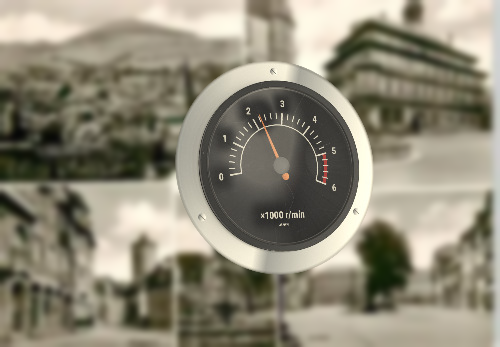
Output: 2200rpm
